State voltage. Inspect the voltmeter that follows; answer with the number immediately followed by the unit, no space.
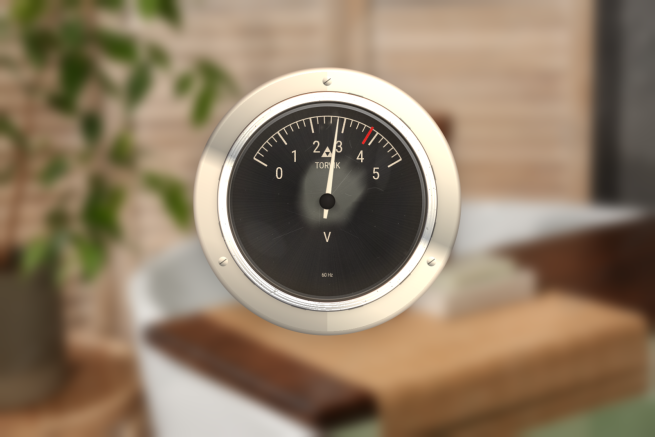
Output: 2.8V
